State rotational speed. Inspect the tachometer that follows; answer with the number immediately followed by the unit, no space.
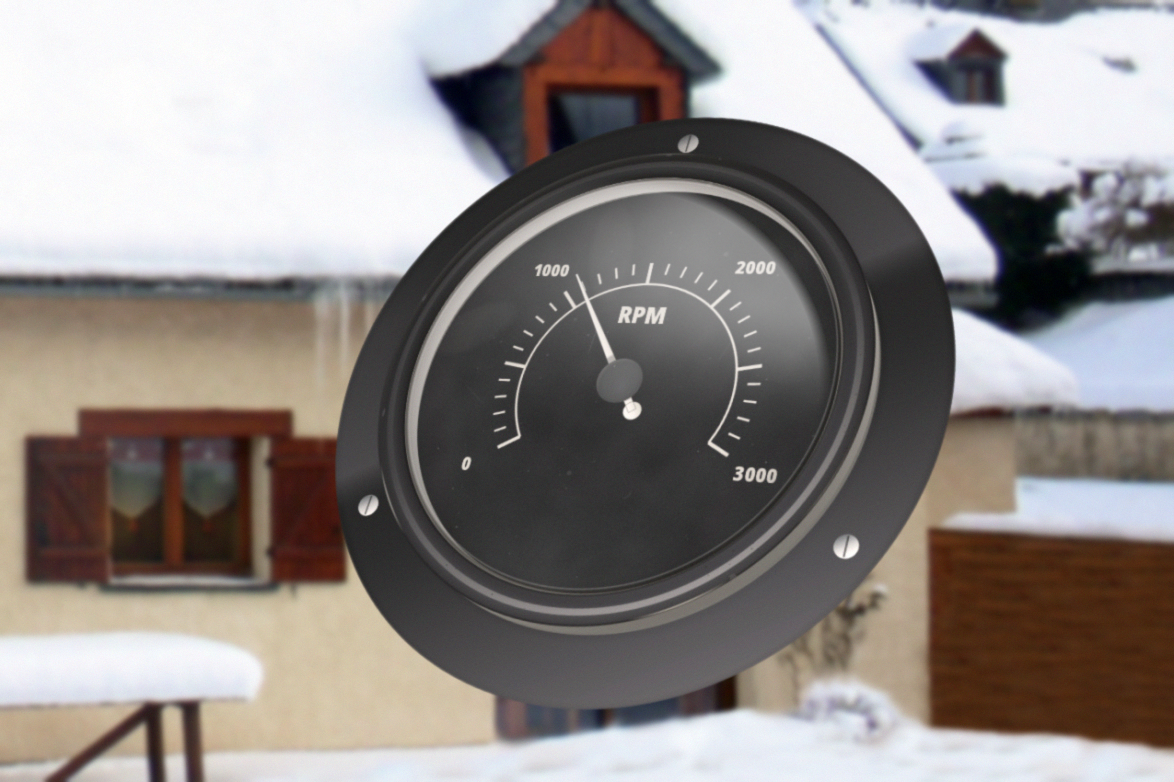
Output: 1100rpm
